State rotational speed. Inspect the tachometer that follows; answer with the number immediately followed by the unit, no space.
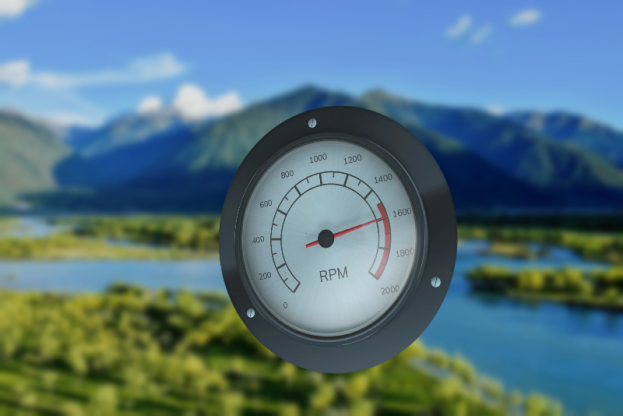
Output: 1600rpm
